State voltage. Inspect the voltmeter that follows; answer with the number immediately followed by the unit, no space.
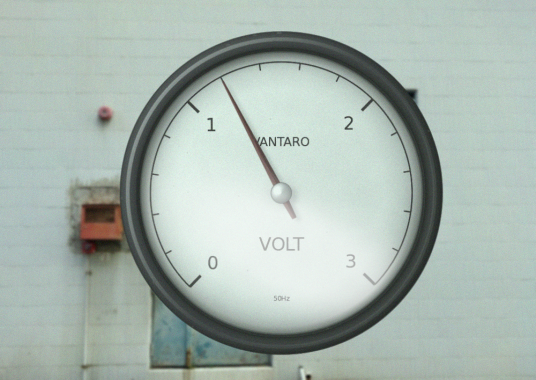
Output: 1.2V
